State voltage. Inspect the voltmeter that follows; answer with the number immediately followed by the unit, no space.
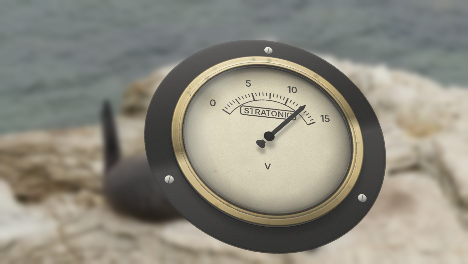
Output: 12.5V
